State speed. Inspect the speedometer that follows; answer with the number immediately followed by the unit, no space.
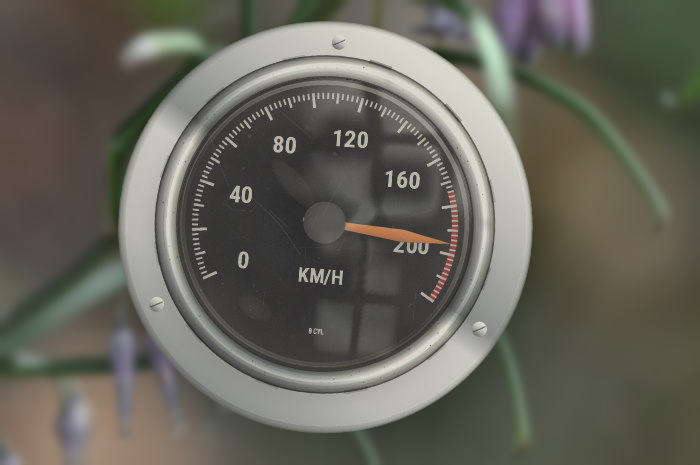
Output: 196km/h
